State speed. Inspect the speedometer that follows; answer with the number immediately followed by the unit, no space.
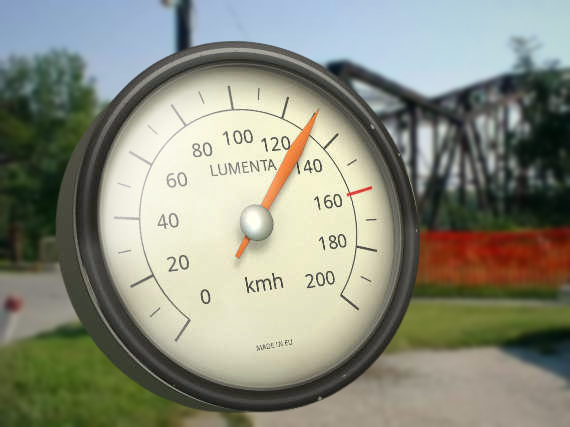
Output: 130km/h
